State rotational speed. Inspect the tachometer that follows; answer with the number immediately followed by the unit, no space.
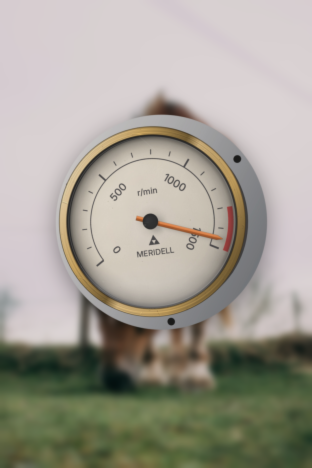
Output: 1450rpm
